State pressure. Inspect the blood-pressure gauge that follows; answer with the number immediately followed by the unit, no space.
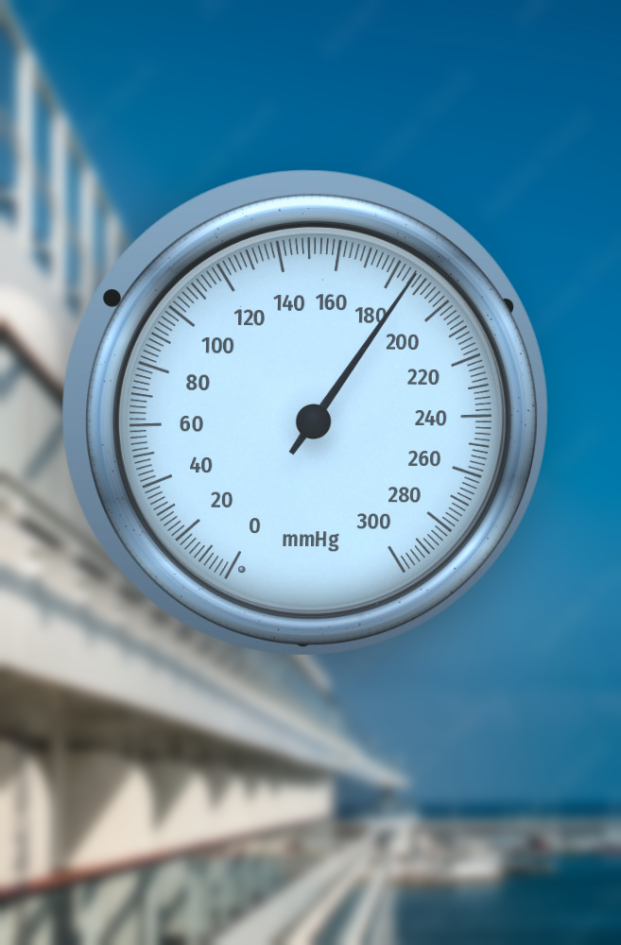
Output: 186mmHg
